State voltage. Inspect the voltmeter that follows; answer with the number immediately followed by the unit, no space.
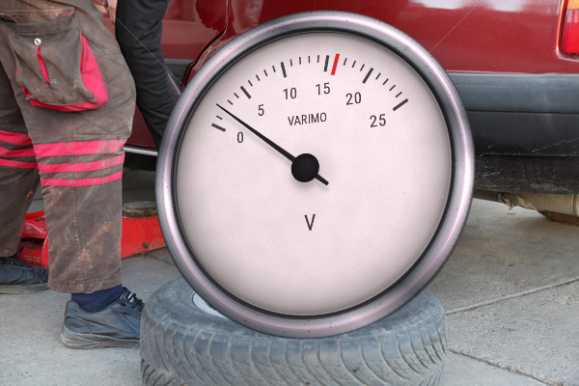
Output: 2V
